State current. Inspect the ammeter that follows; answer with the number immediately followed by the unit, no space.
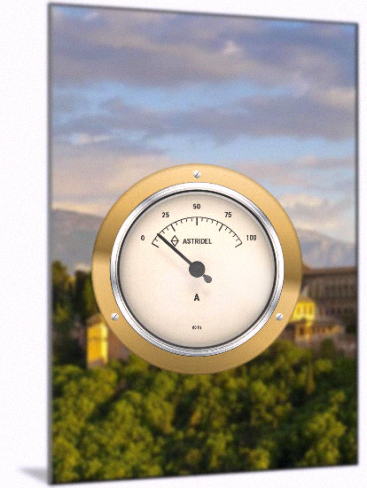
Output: 10A
